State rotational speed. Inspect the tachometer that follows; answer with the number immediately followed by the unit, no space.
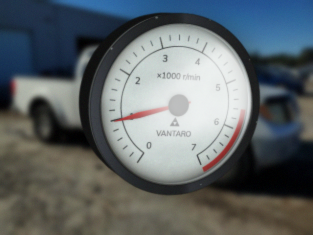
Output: 1000rpm
